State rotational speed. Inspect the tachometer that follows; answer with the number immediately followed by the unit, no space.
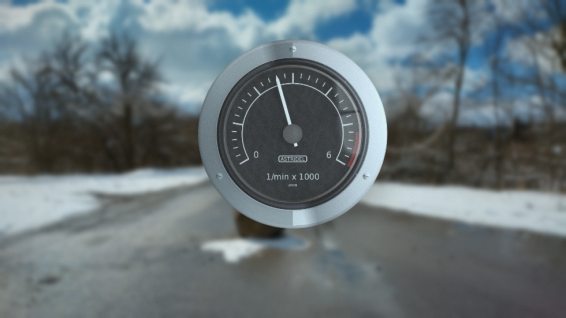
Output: 2600rpm
